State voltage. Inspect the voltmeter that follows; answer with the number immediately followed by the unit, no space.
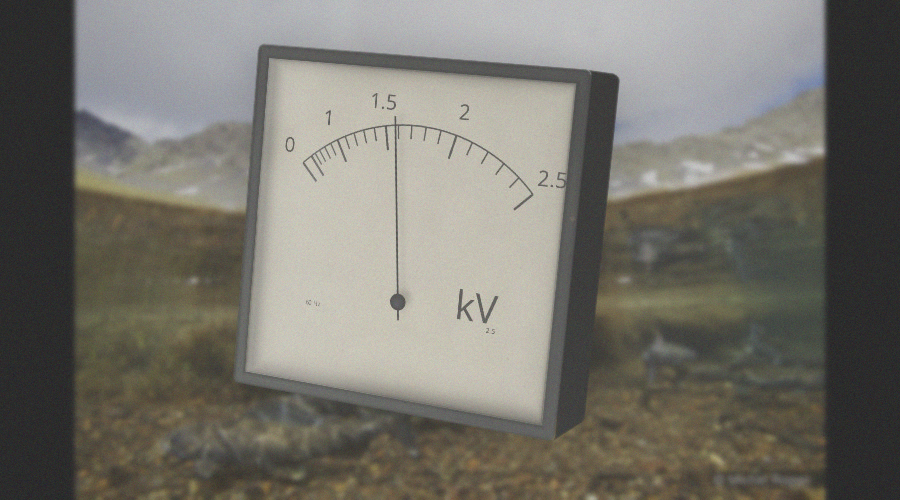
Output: 1.6kV
